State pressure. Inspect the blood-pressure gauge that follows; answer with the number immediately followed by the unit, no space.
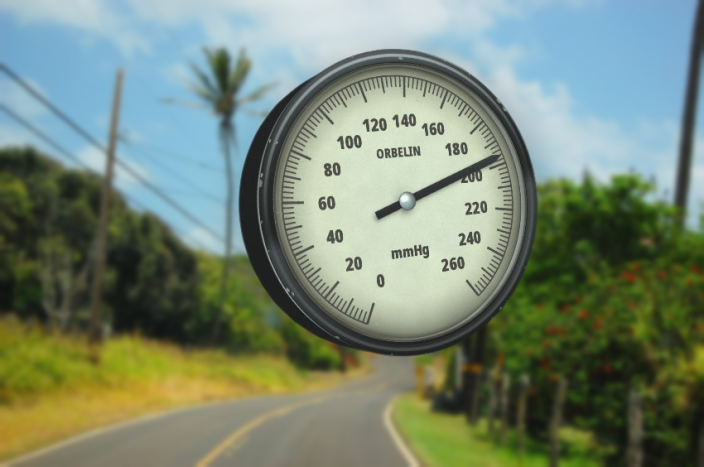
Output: 196mmHg
